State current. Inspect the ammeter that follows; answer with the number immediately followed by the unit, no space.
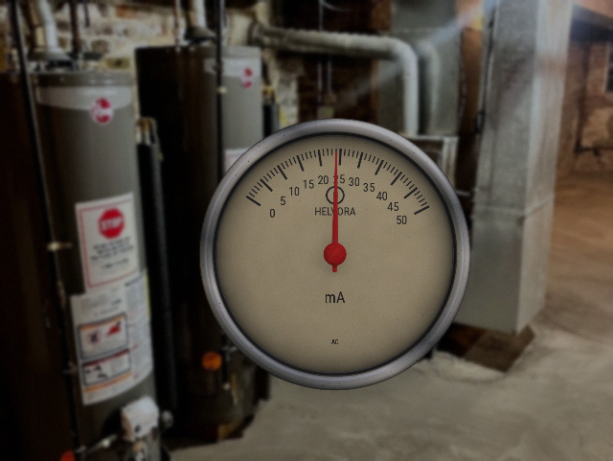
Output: 24mA
